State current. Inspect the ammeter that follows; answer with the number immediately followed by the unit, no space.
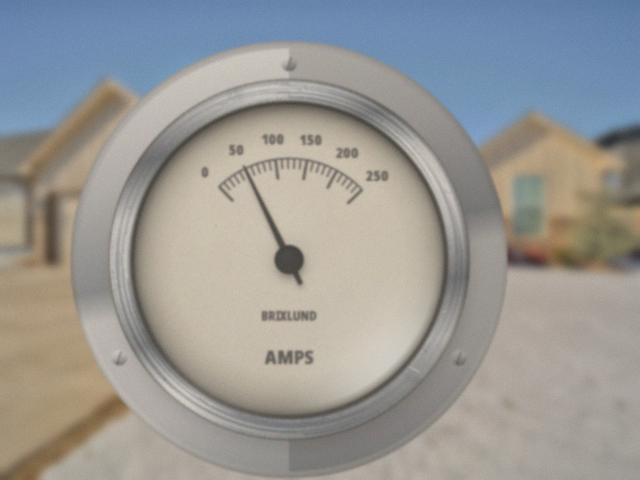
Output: 50A
